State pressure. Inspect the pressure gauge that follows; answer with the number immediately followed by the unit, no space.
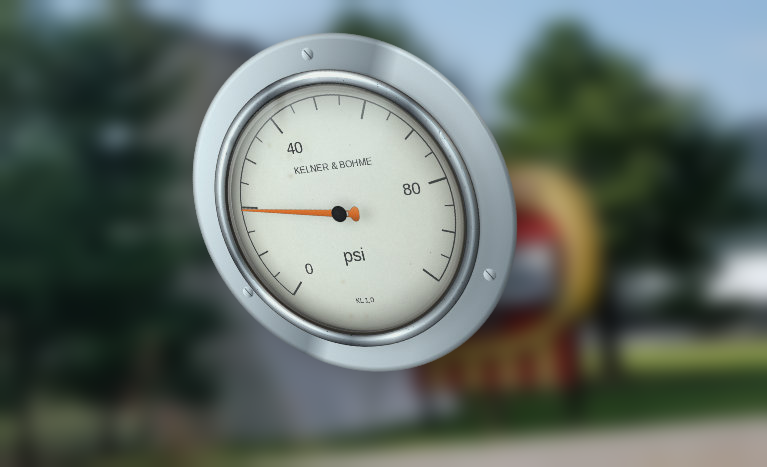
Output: 20psi
